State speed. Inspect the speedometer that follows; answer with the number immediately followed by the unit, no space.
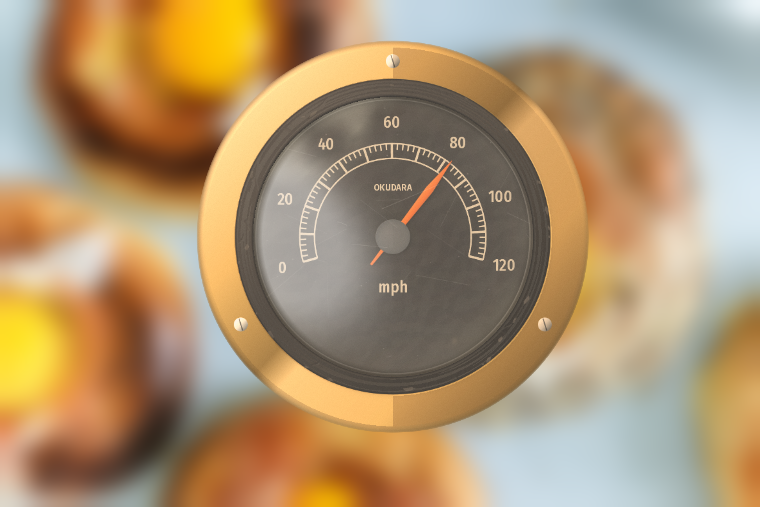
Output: 82mph
